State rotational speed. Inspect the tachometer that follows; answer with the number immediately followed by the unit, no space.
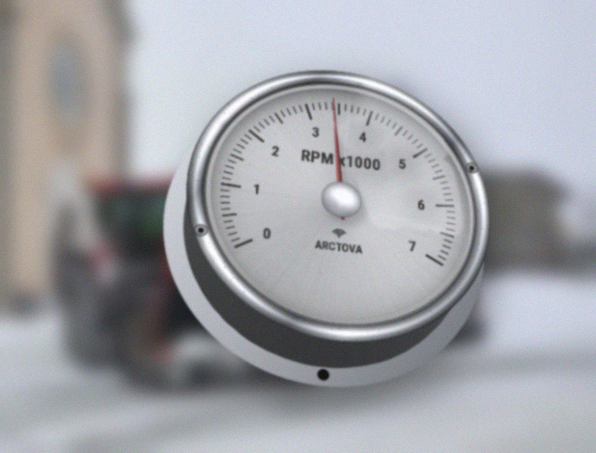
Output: 3400rpm
